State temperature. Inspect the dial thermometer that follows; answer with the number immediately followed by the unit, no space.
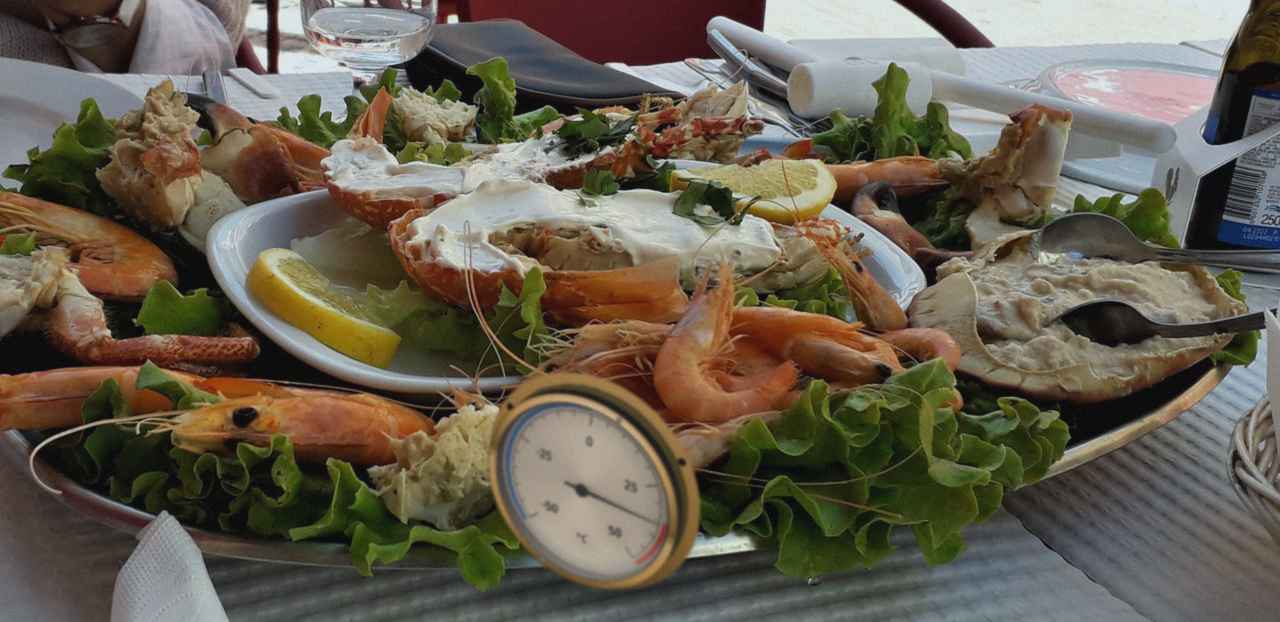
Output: 35°C
